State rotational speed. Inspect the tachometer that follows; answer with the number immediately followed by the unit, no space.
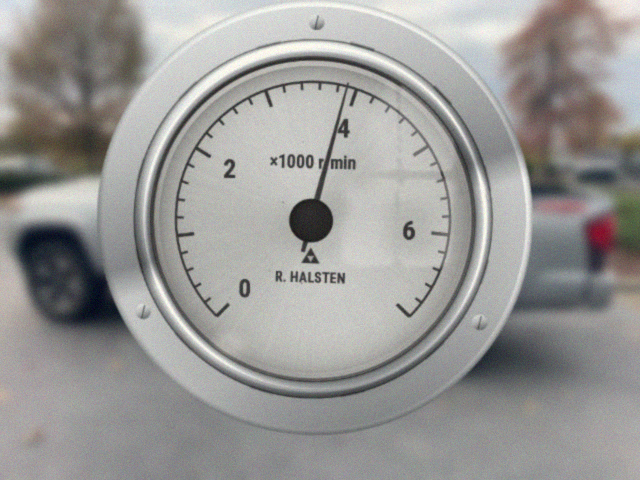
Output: 3900rpm
